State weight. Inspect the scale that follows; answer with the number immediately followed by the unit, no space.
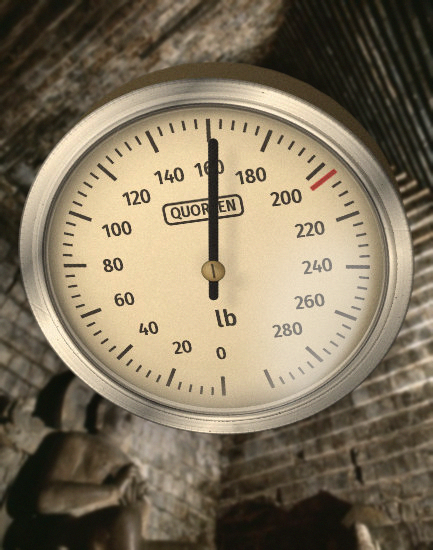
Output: 162lb
